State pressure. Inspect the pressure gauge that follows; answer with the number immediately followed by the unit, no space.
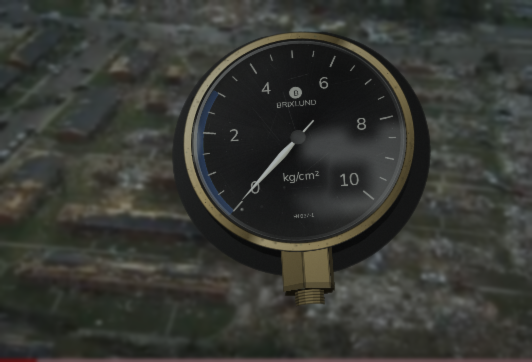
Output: 0kg/cm²
